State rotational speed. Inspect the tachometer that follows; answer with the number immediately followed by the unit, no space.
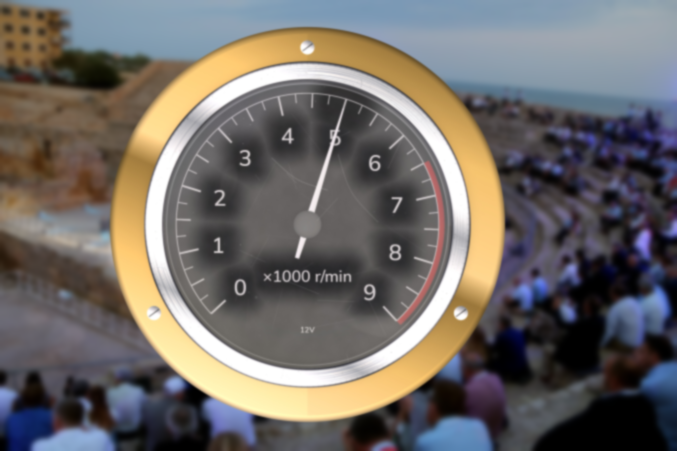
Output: 5000rpm
